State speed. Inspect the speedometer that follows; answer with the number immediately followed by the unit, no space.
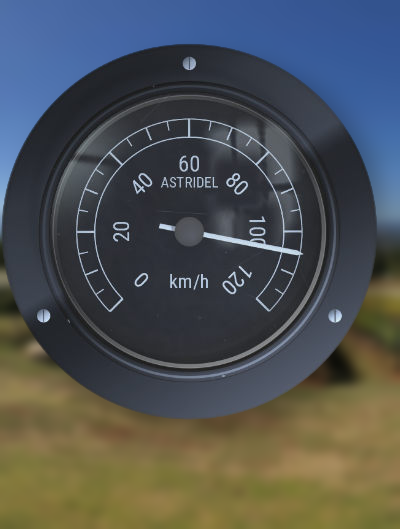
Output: 105km/h
